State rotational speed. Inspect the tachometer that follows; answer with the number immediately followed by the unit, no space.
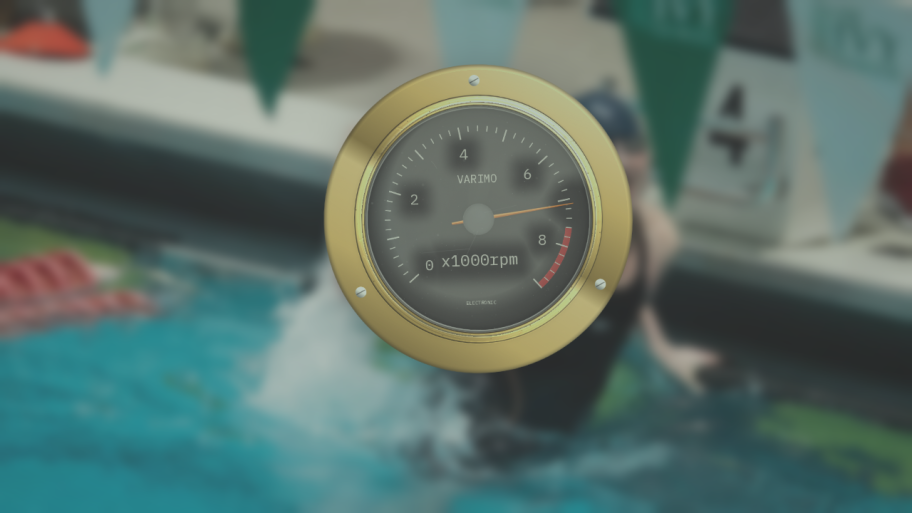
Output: 7100rpm
